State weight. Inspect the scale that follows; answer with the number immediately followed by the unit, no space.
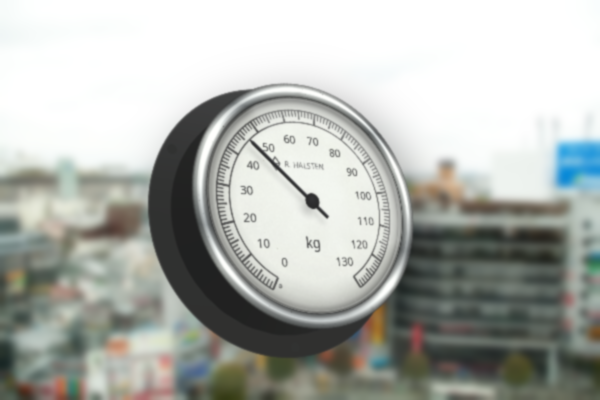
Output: 45kg
